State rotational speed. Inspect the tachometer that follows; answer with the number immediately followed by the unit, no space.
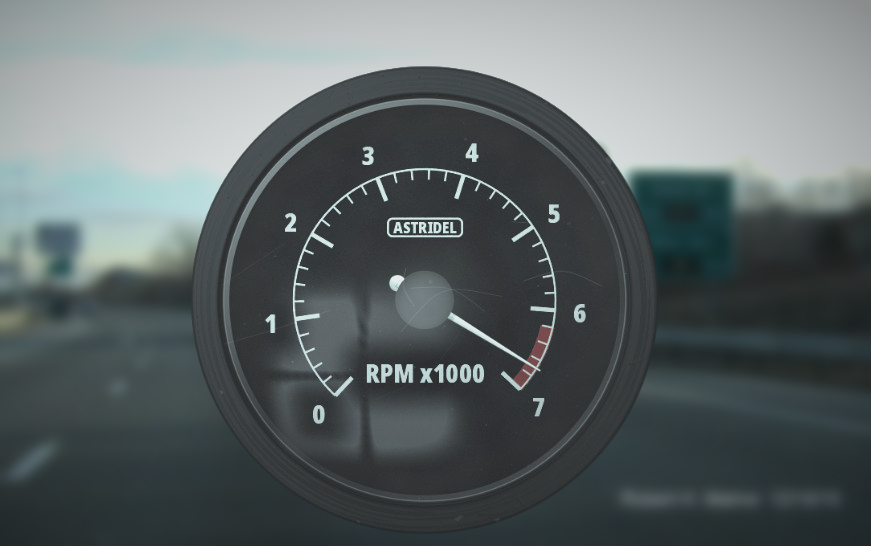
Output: 6700rpm
